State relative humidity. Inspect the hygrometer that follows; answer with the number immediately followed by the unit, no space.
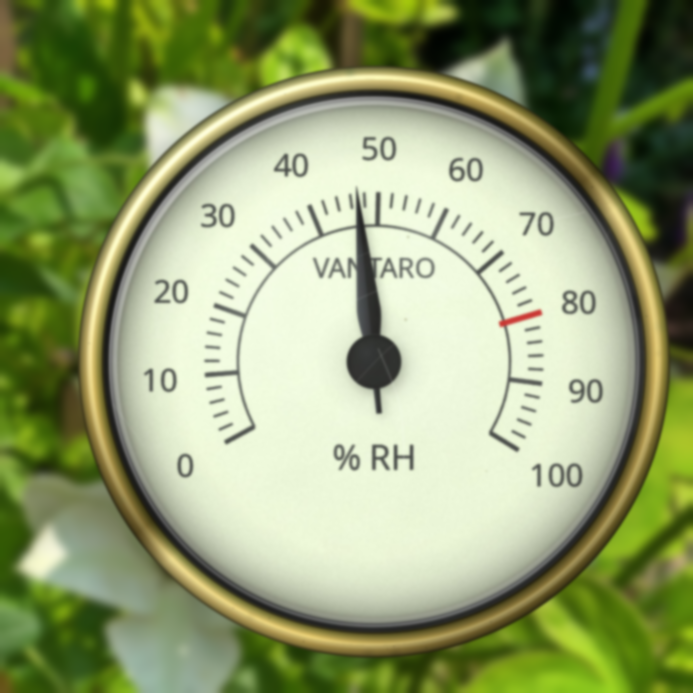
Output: 47%
